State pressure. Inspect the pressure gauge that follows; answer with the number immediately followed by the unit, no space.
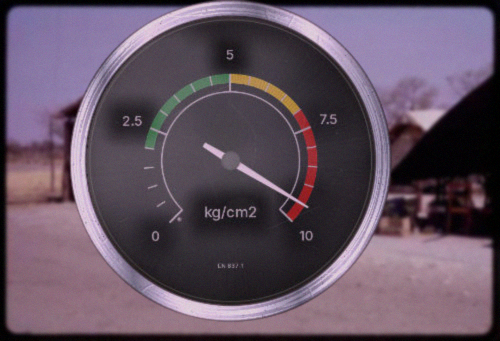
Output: 9.5kg/cm²
